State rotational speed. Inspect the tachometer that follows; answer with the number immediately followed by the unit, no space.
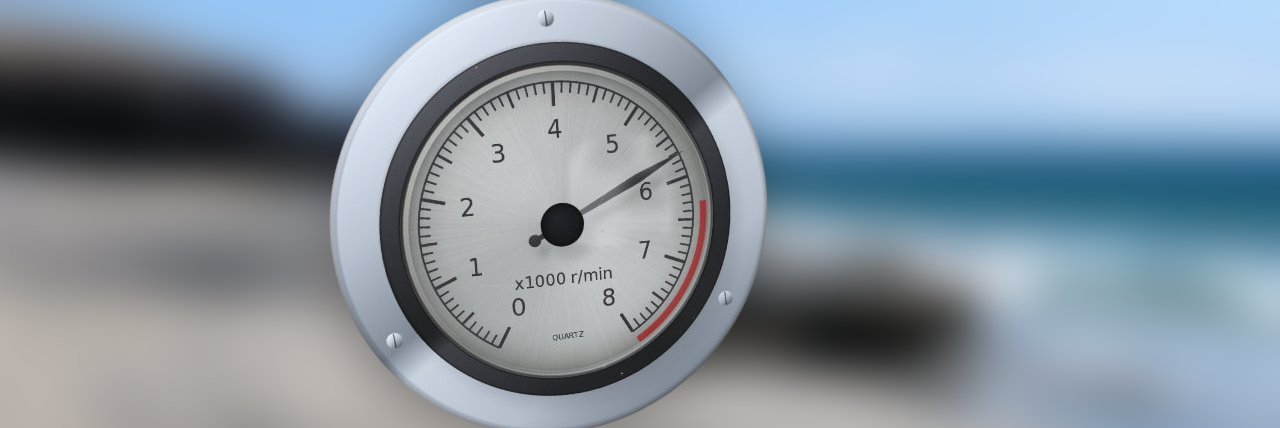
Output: 5700rpm
